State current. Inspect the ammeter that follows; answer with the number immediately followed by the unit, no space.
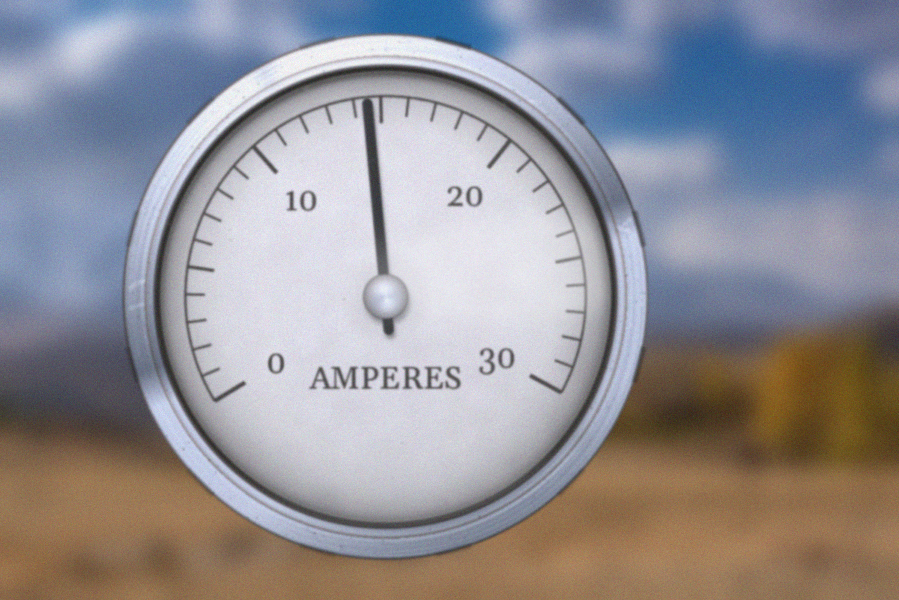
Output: 14.5A
